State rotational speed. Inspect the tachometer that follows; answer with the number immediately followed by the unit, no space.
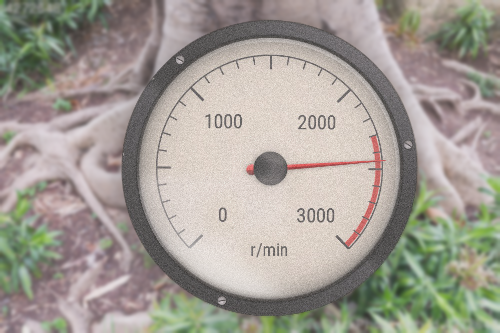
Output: 2450rpm
